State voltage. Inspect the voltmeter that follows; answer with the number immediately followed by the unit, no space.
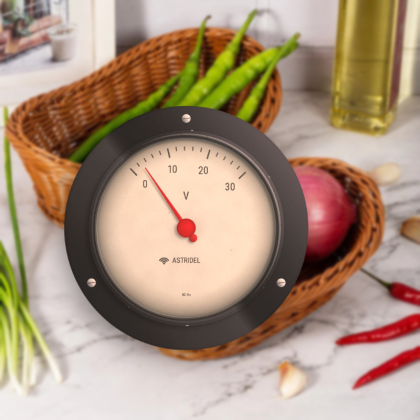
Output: 3V
